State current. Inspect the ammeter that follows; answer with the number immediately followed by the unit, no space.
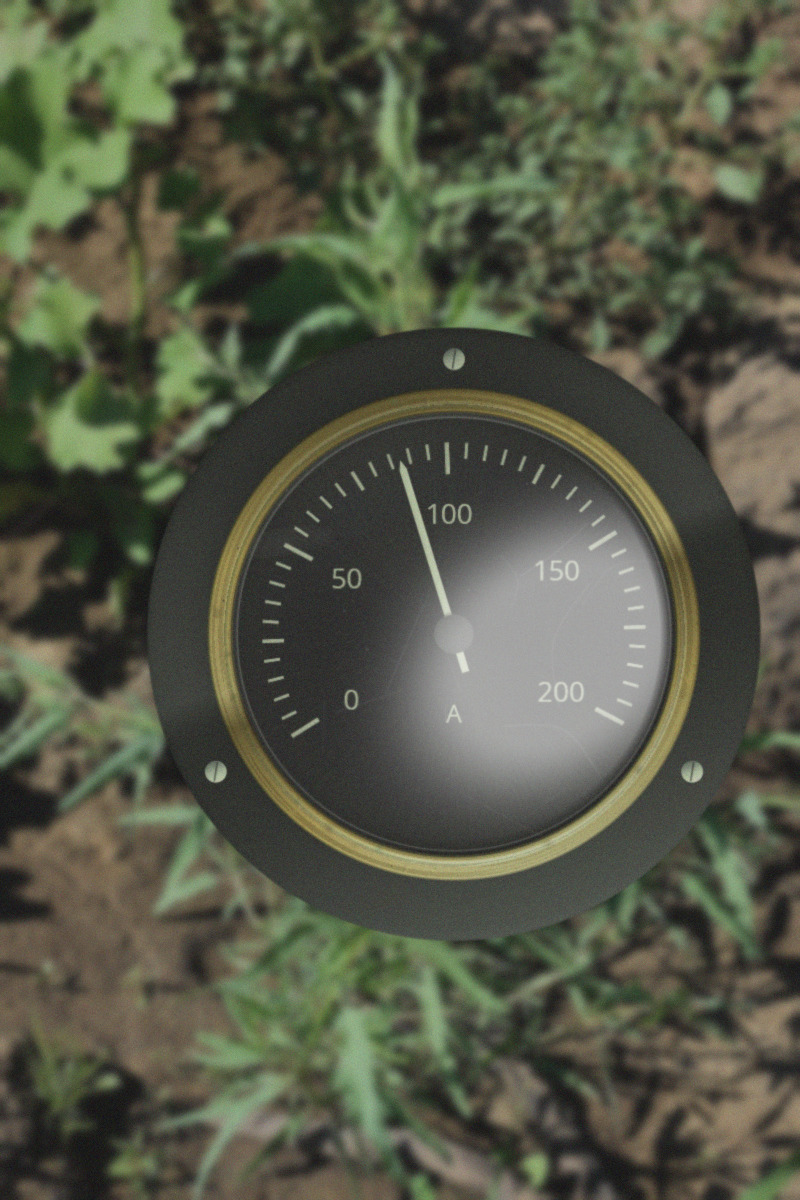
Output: 87.5A
